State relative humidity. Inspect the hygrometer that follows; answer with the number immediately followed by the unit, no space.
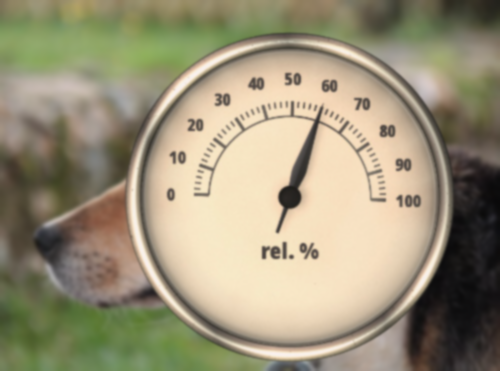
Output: 60%
